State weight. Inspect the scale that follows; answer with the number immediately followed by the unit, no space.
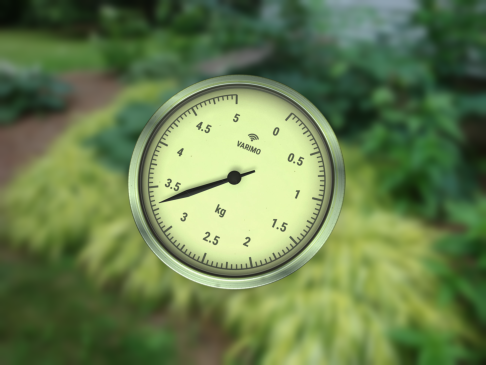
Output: 3.3kg
